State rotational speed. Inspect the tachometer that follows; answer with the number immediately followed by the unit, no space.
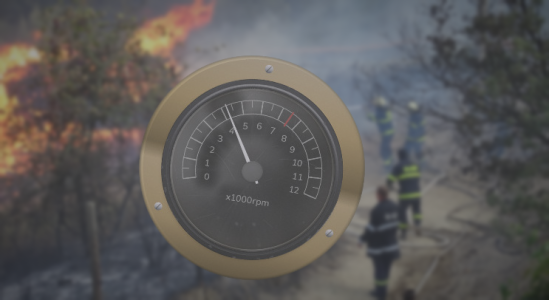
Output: 4250rpm
